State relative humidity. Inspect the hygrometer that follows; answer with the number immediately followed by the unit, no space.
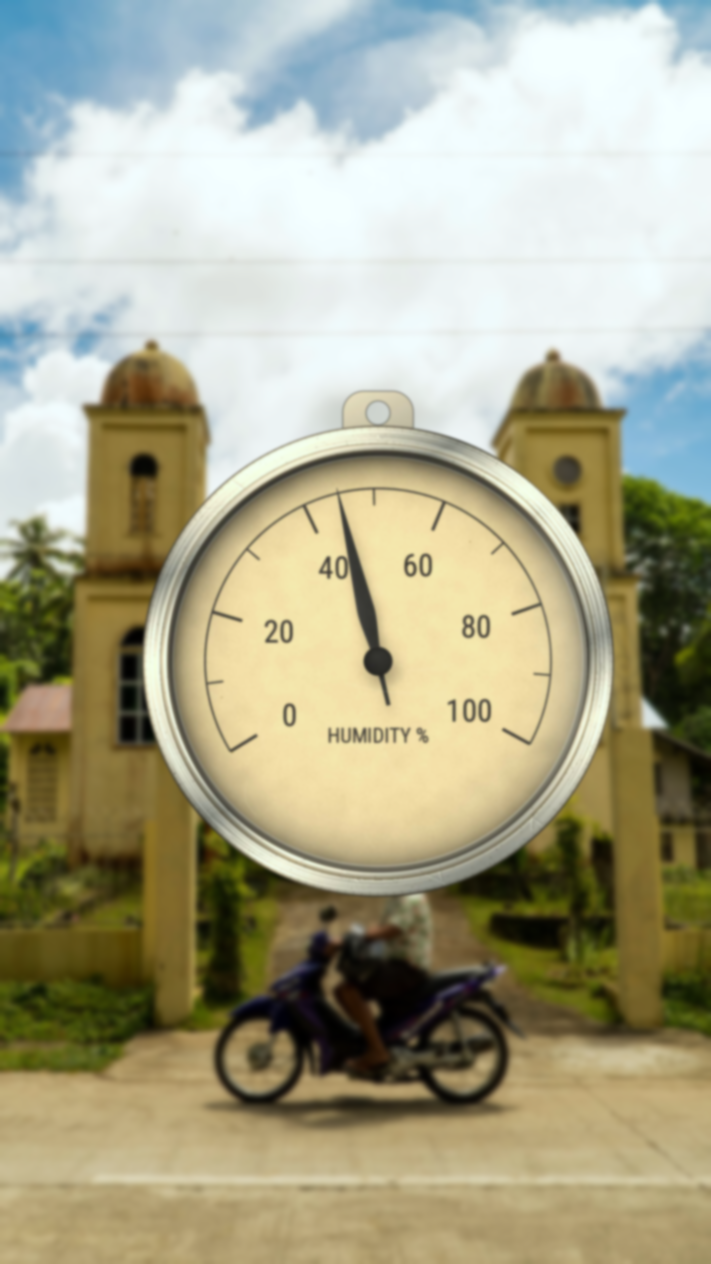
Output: 45%
